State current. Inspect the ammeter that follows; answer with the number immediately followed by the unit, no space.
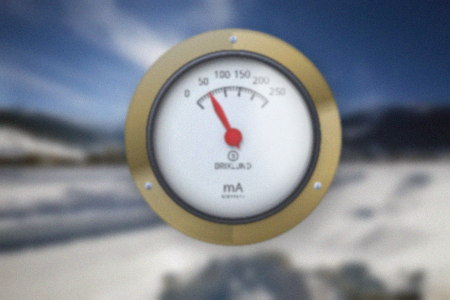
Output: 50mA
